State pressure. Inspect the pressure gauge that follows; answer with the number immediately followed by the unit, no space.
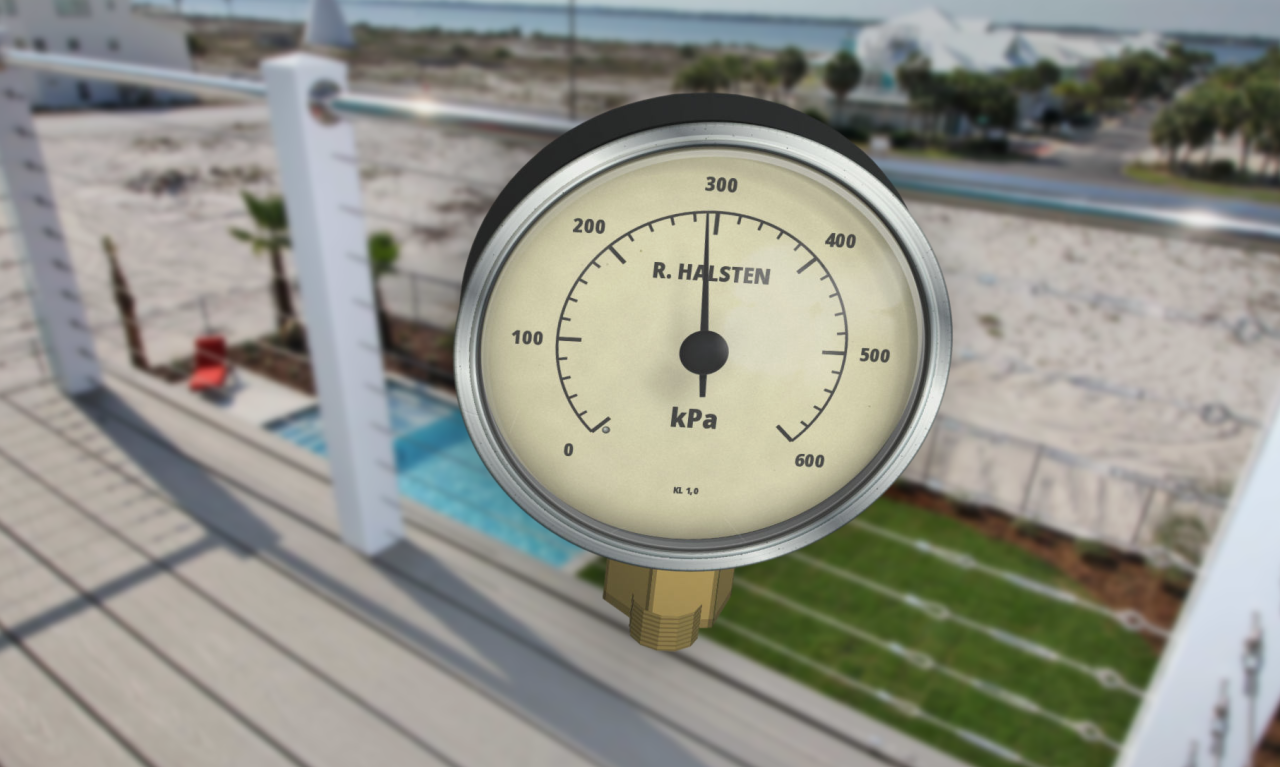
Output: 290kPa
